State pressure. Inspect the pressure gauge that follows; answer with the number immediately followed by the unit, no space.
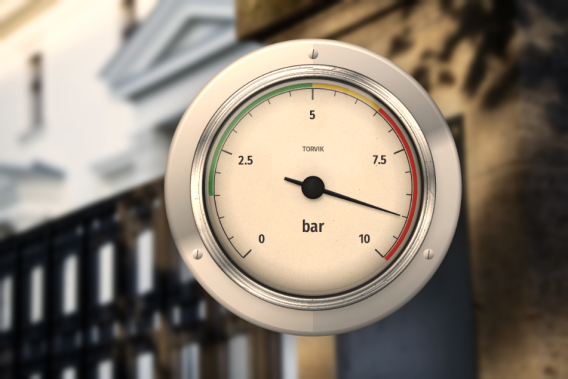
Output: 9bar
